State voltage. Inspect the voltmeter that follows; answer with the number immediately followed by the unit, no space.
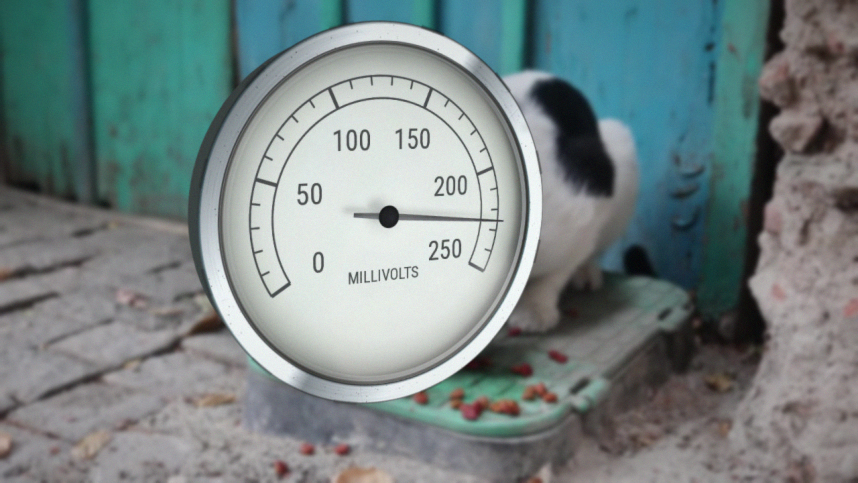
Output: 225mV
